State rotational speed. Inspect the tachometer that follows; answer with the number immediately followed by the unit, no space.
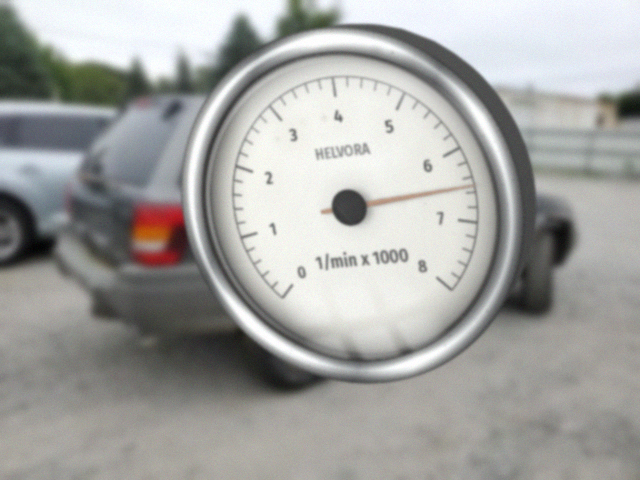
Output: 6500rpm
